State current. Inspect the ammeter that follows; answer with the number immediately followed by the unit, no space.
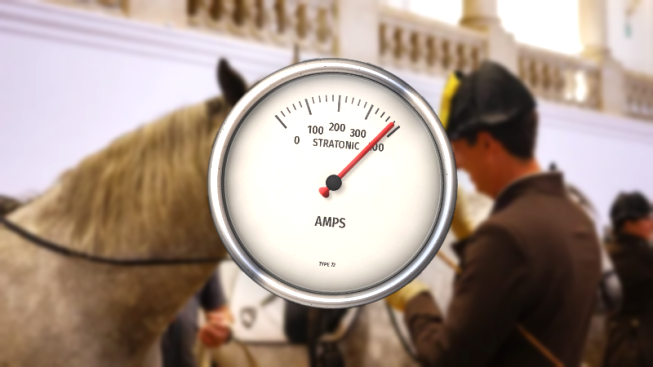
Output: 380A
